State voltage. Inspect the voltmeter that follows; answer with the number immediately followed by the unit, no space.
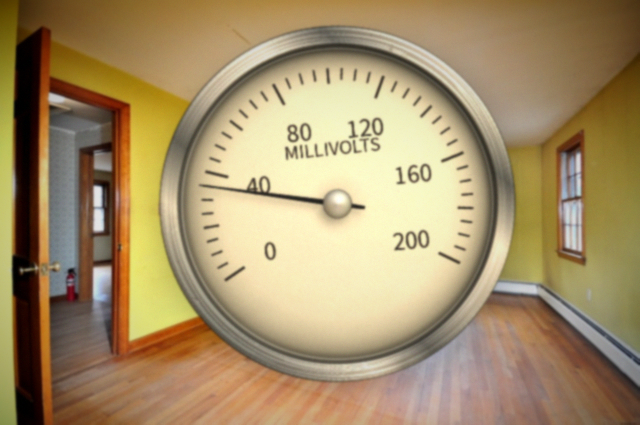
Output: 35mV
